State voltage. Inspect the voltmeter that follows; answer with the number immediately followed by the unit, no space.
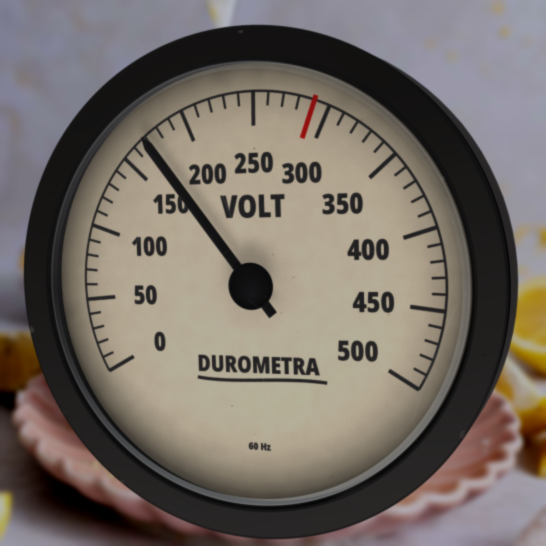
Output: 170V
